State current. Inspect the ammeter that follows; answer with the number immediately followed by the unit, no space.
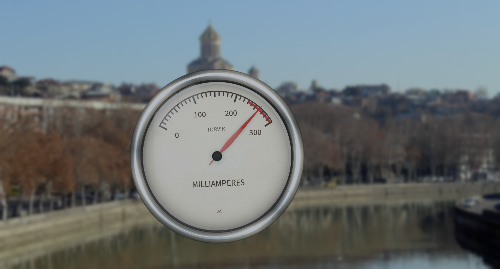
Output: 260mA
